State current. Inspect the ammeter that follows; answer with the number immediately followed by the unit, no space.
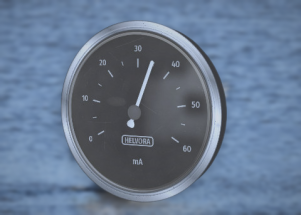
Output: 35mA
